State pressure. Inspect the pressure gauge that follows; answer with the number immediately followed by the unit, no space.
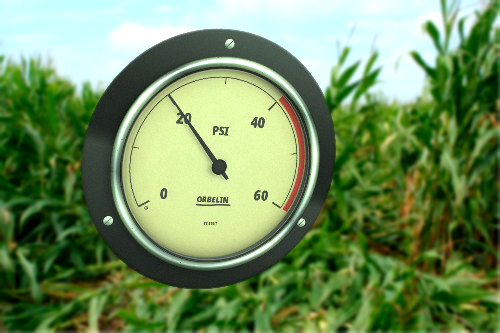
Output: 20psi
